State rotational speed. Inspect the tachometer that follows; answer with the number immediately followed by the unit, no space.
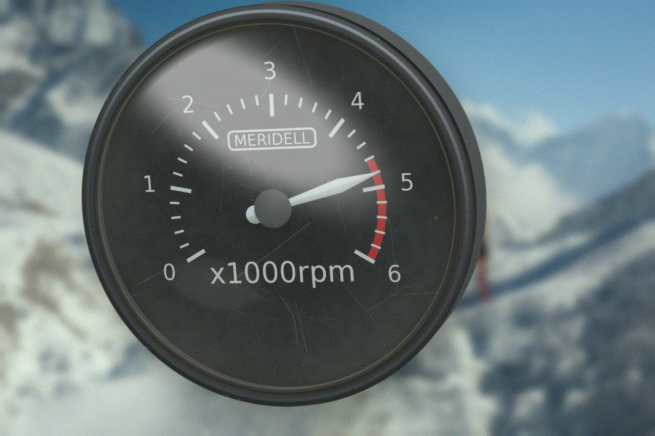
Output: 4800rpm
